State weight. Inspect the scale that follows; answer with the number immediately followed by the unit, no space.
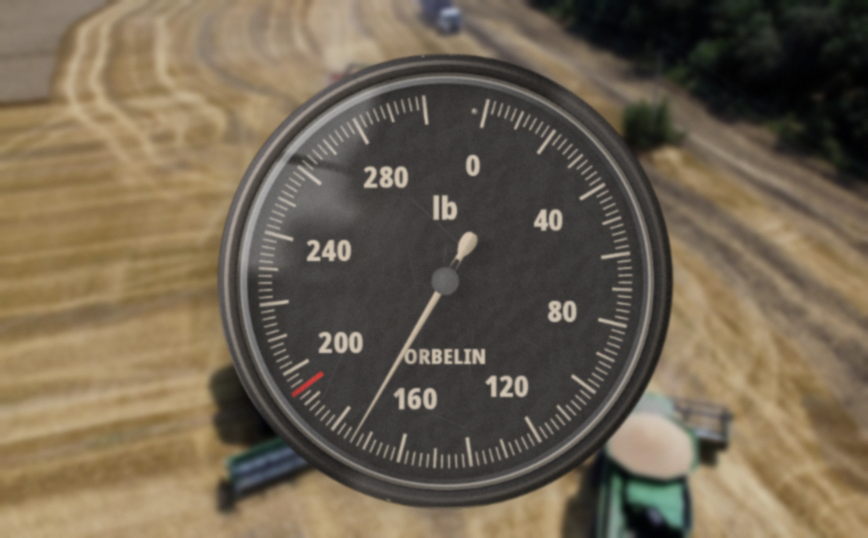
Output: 174lb
